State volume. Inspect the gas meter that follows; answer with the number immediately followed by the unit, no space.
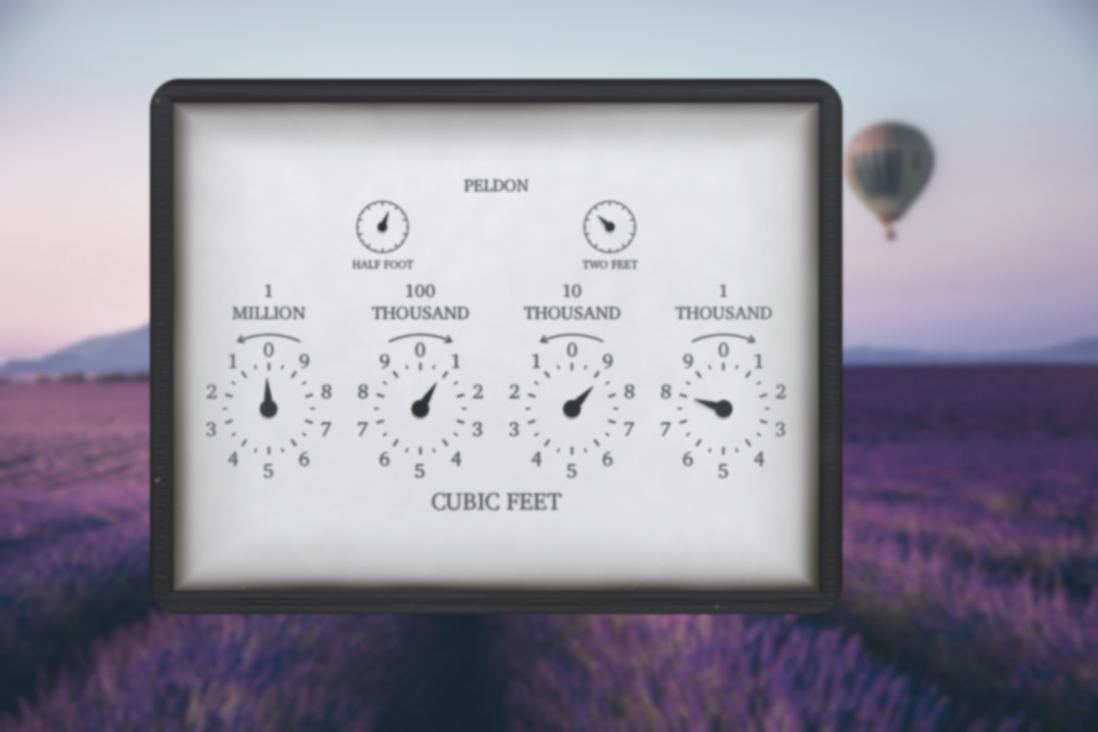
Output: 8800ft³
